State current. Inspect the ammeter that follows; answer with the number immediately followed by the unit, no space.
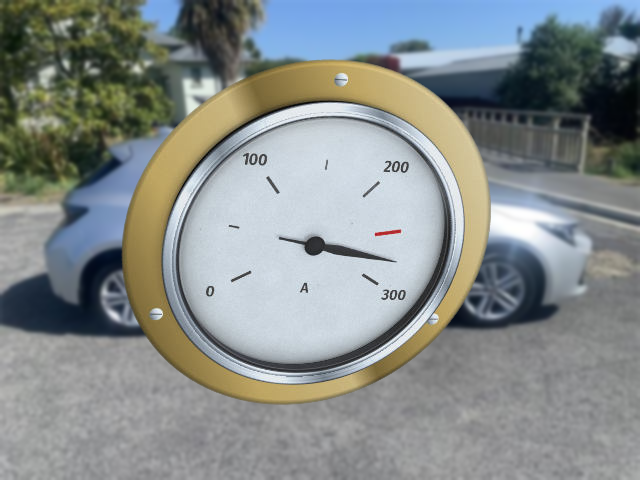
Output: 275A
